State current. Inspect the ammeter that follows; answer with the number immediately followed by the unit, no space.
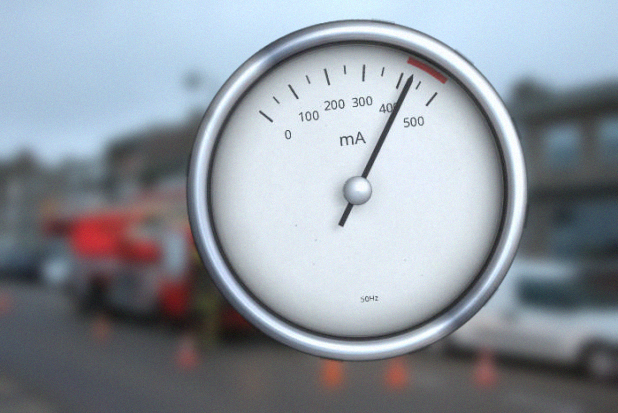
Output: 425mA
